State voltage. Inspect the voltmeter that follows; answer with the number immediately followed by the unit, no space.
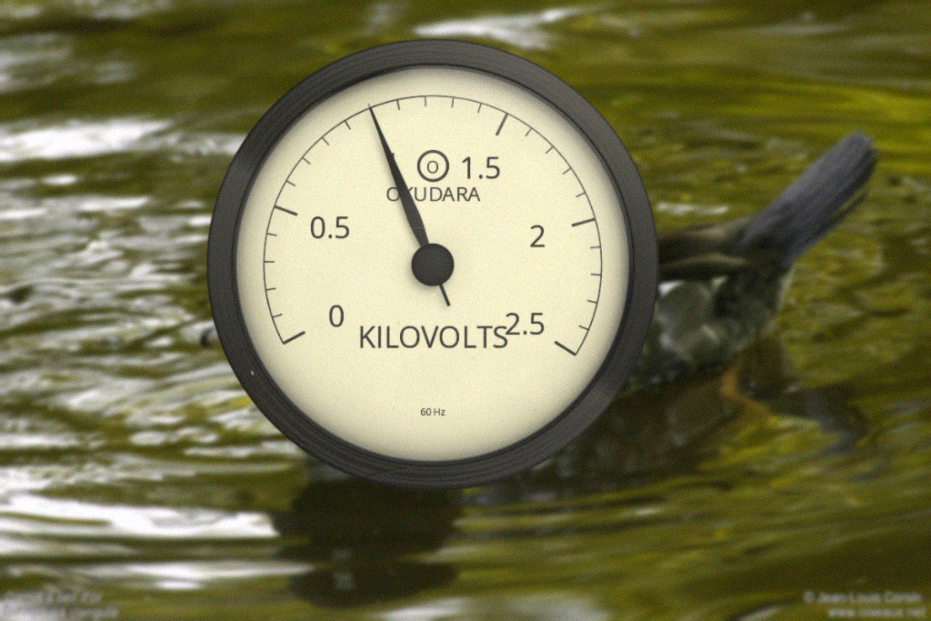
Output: 1kV
